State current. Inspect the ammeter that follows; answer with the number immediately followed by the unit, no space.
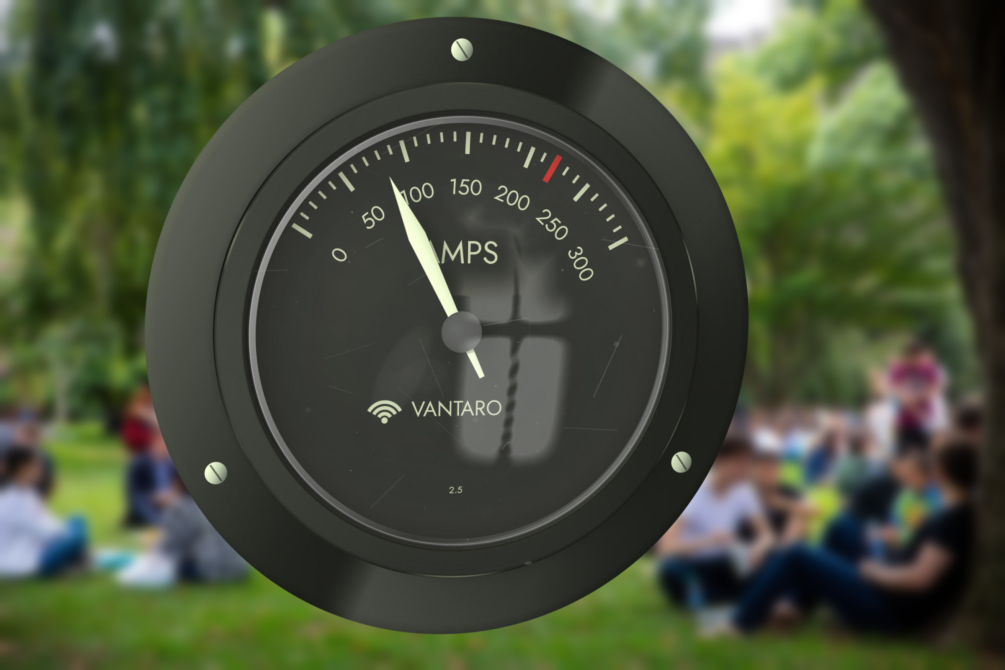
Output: 80A
